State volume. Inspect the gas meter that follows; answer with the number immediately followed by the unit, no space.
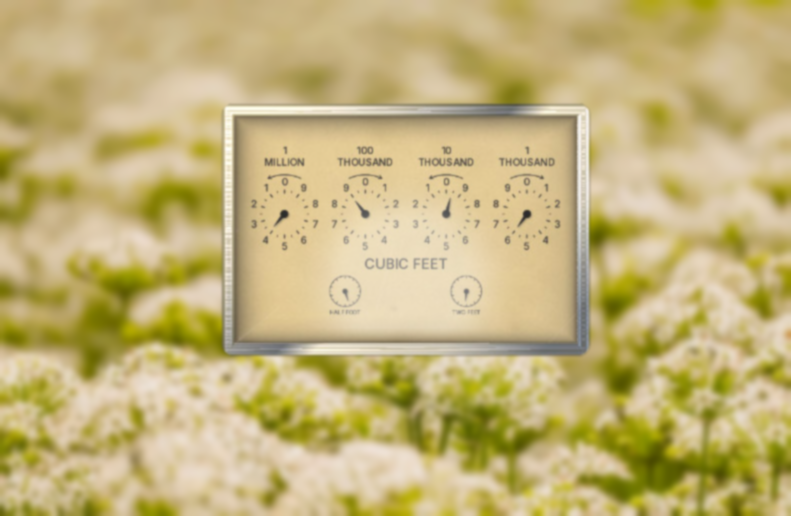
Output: 389600ft³
